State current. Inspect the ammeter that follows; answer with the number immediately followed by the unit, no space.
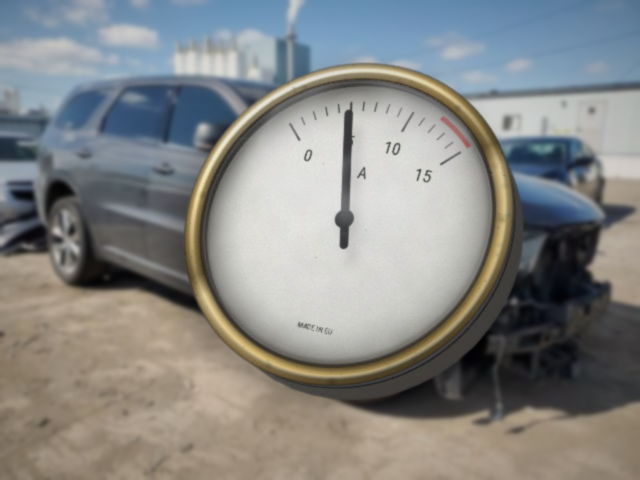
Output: 5A
